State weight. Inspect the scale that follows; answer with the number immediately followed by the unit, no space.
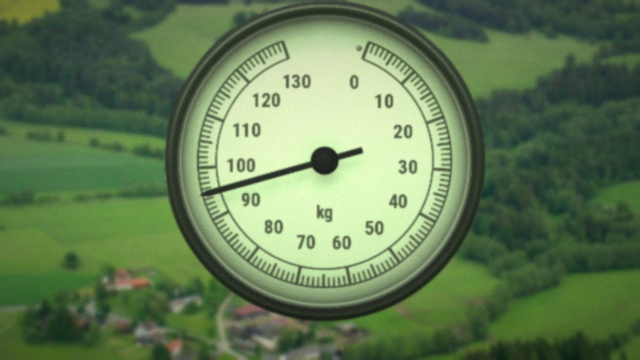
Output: 95kg
